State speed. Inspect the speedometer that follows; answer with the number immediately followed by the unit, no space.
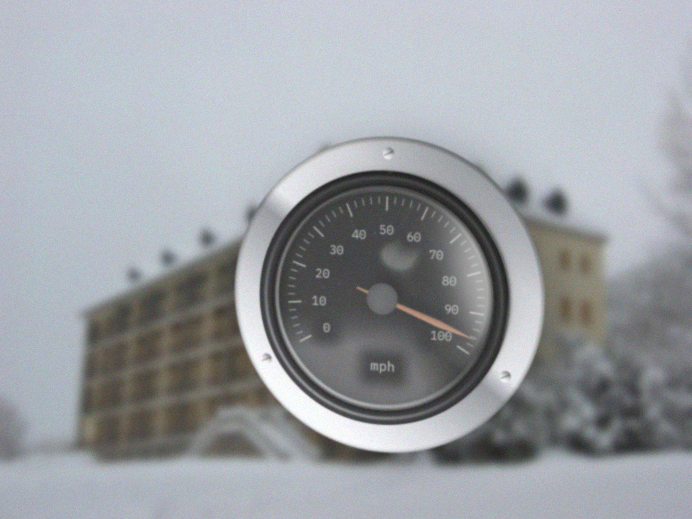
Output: 96mph
